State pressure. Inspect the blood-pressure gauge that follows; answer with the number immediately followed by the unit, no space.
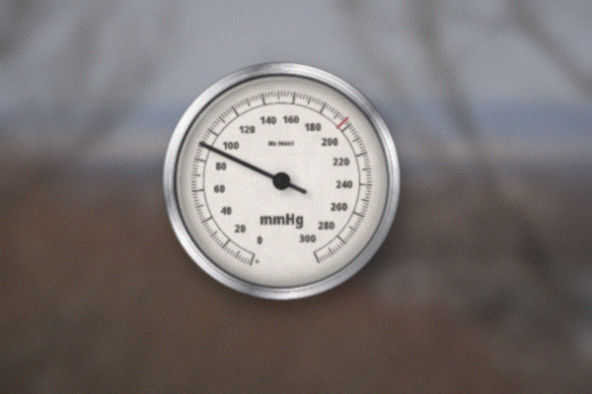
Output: 90mmHg
